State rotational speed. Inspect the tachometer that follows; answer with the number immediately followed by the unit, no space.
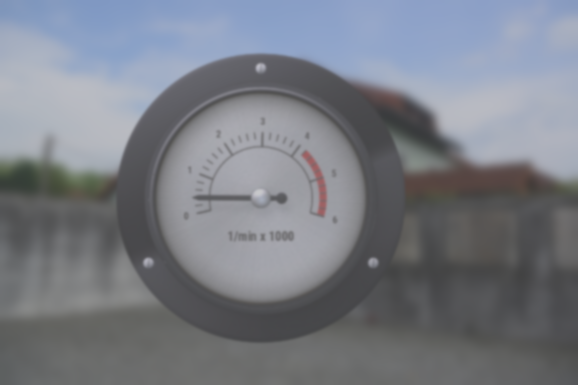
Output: 400rpm
